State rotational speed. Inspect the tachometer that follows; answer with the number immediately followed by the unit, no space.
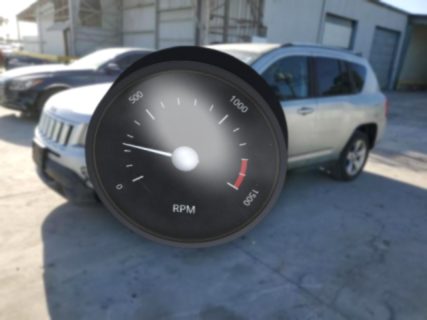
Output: 250rpm
